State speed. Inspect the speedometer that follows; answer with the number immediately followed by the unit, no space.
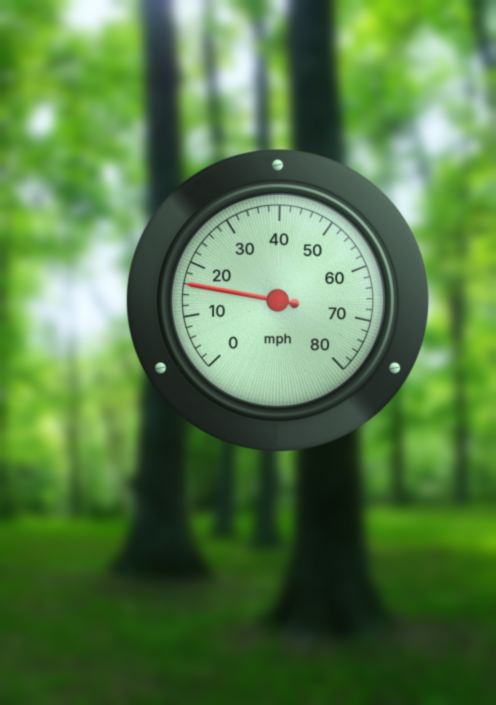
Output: 16mph
